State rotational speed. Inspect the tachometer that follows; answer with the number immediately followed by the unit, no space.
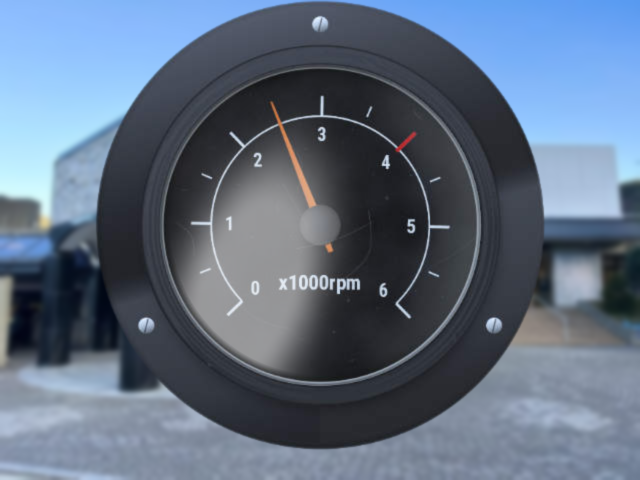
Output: 2500rpm
